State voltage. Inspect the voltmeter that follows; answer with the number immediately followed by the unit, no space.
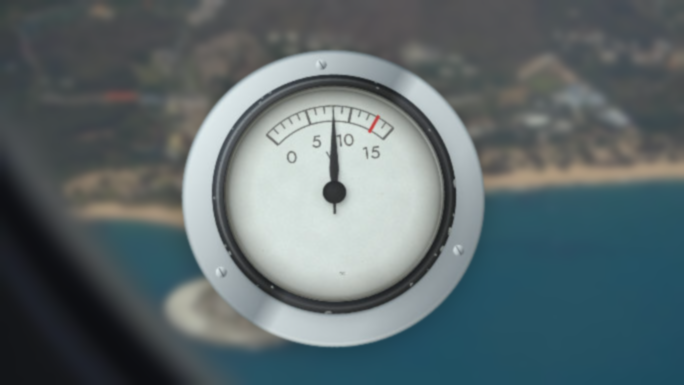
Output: 8V
